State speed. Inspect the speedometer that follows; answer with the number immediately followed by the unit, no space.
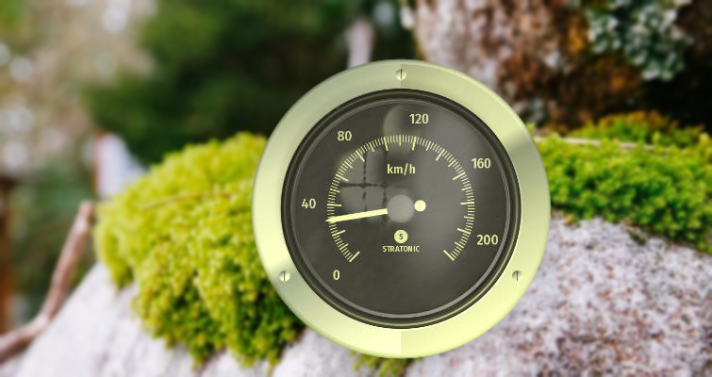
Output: 30km/h
